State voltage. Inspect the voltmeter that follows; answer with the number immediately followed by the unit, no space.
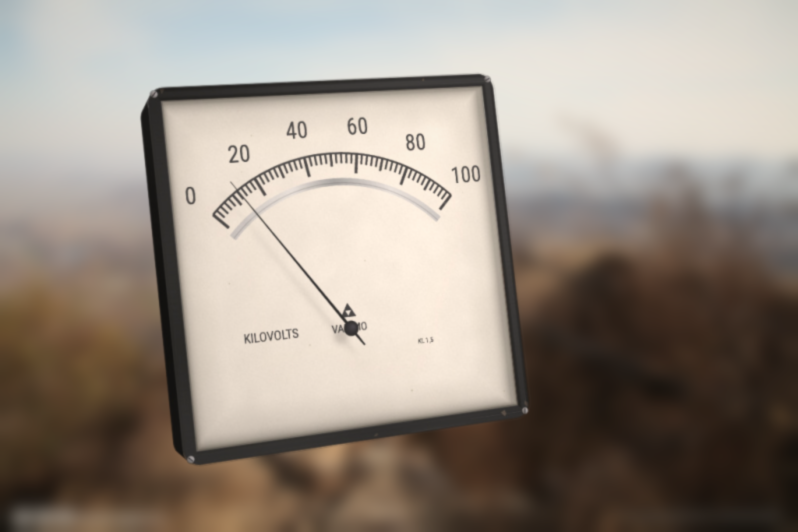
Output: 12kV
